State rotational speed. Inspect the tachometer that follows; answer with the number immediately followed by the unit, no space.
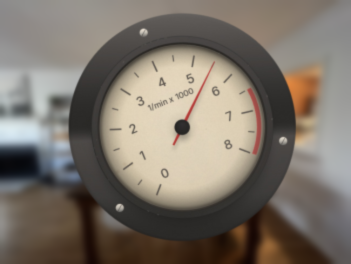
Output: 5500rpm
